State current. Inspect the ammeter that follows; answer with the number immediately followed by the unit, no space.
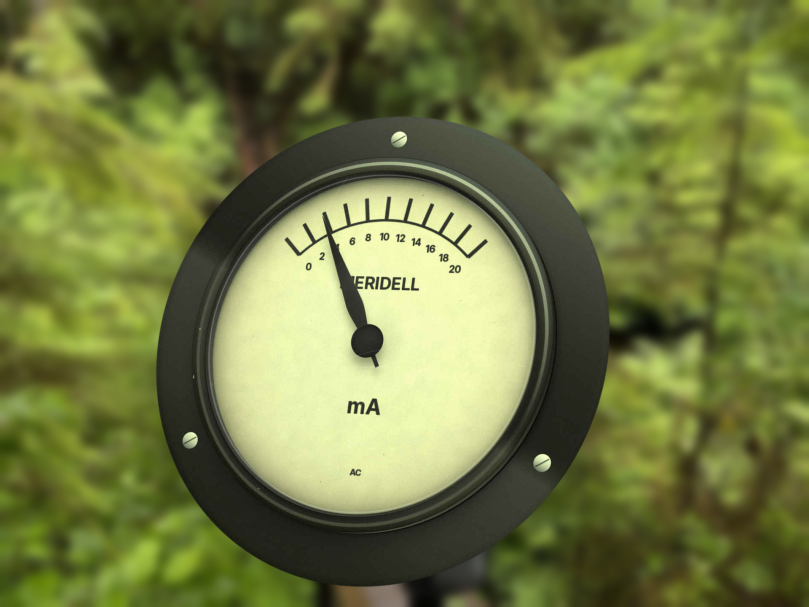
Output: 4mA
